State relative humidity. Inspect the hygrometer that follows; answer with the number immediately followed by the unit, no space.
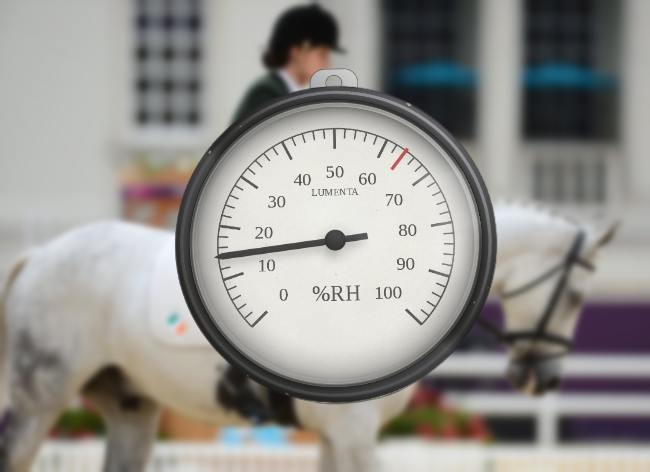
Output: 14%
